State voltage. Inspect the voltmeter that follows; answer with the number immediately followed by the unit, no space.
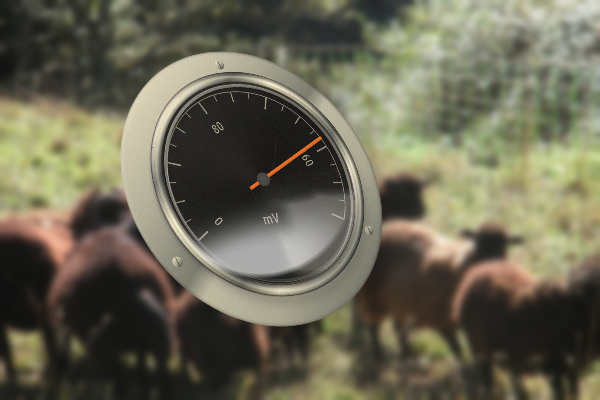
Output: 155mV
